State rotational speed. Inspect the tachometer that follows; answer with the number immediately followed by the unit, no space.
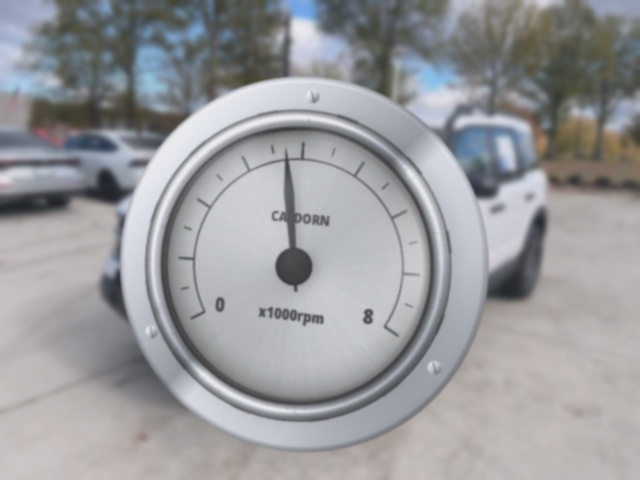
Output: 3750rpm
